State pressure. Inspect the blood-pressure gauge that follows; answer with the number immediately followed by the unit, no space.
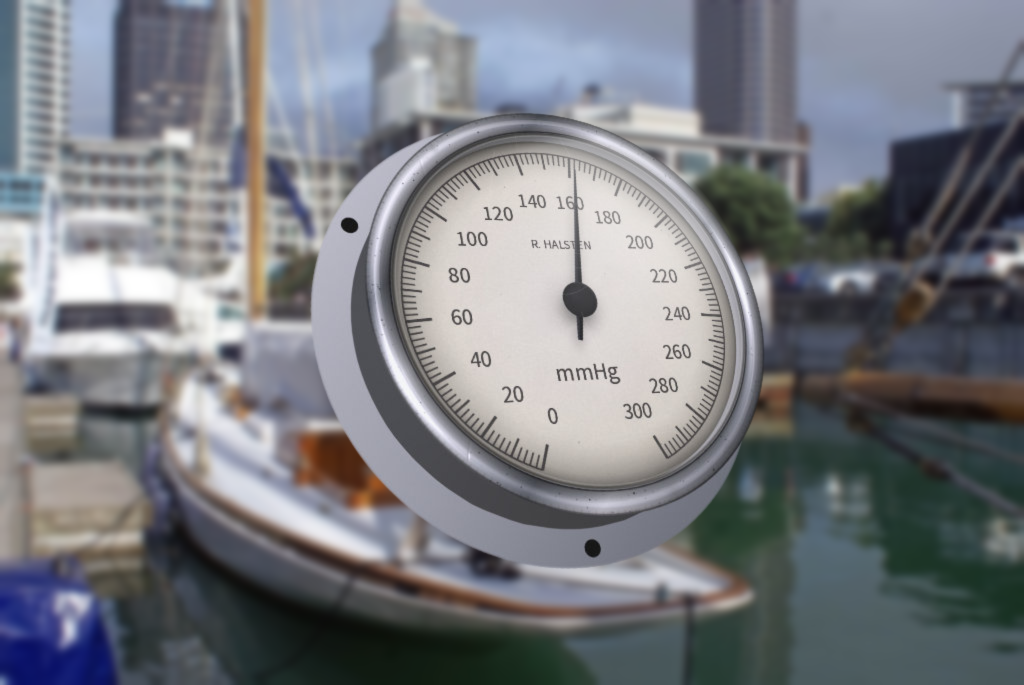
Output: 160mmHg
